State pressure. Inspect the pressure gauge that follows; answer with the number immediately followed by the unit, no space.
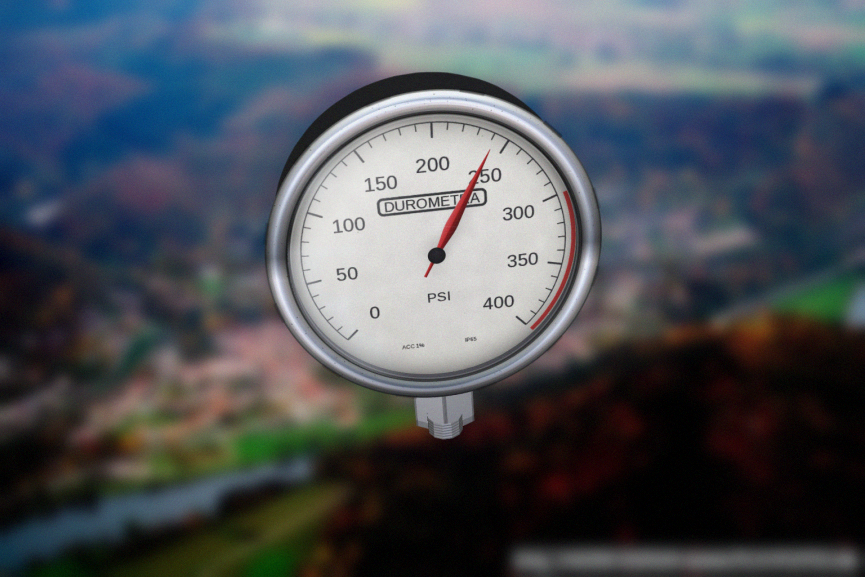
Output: 240psi
